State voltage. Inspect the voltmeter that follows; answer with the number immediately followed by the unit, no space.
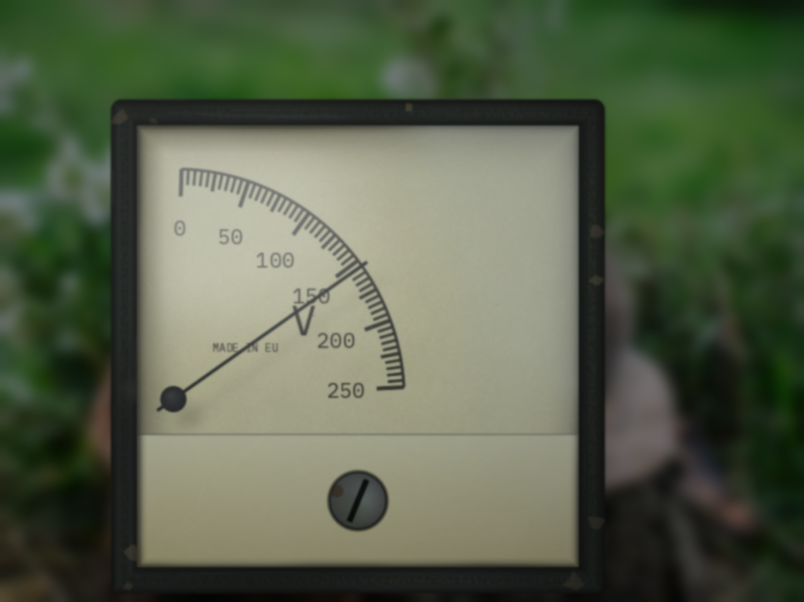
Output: 155V
